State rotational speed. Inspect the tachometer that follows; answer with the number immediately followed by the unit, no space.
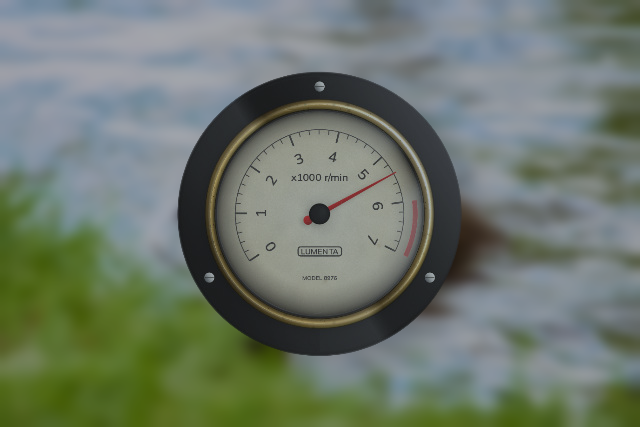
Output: 5400rpm
